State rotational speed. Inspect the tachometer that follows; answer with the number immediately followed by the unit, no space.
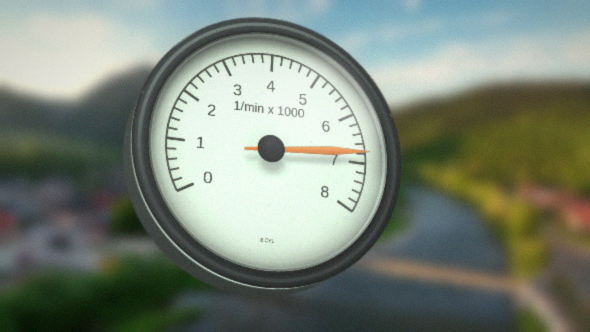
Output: 6800rpm
